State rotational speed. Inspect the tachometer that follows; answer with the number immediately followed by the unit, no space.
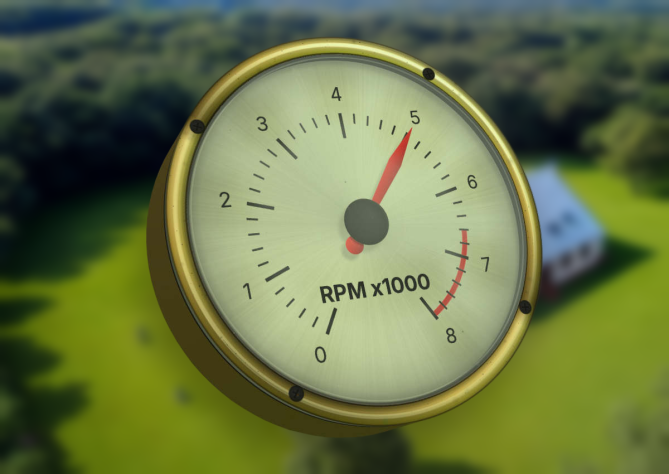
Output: 5000rpm
